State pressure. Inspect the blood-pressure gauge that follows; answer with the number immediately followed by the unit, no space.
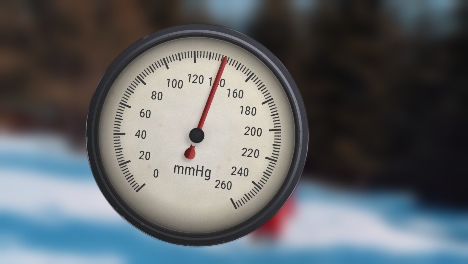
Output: 140mmHg
